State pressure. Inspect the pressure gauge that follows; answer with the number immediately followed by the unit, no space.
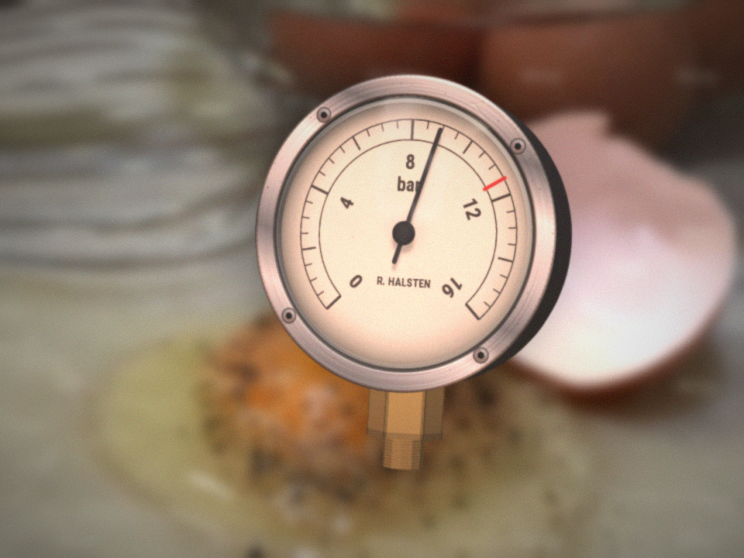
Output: 9bar
